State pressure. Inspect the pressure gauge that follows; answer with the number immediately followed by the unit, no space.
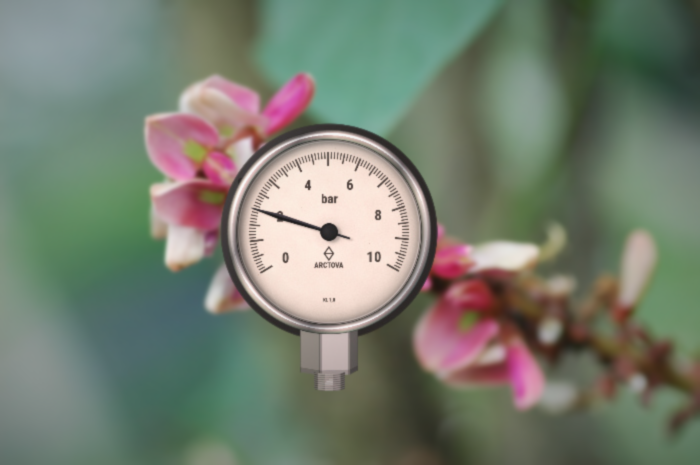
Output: 2bar
